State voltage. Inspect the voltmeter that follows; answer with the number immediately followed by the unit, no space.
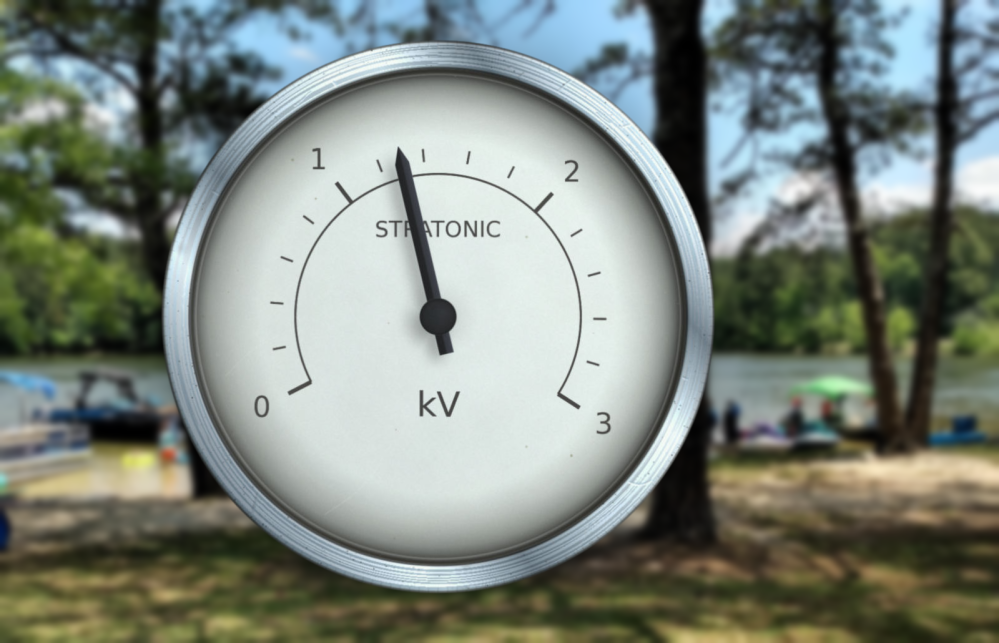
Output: 1.3kV
